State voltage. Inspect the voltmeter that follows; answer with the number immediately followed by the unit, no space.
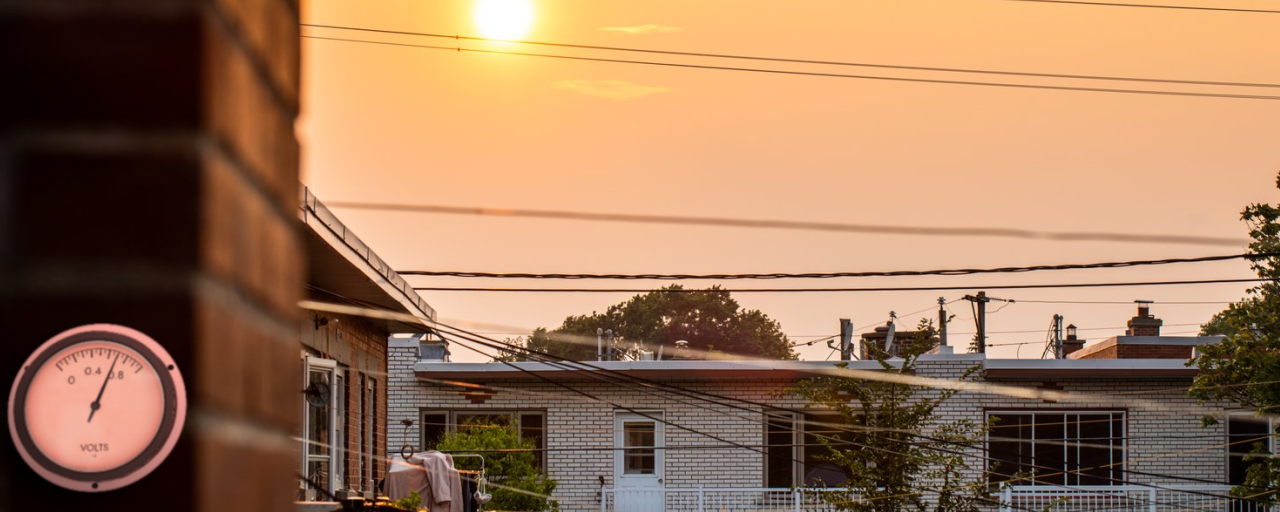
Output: 0.7V
